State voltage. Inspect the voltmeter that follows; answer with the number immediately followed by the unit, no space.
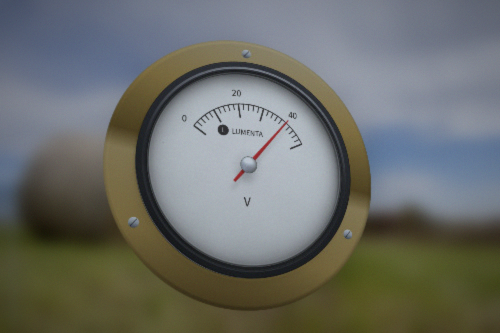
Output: 40V
